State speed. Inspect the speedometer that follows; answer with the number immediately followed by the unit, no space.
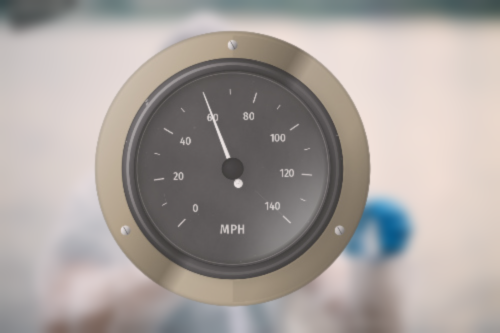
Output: 60mph
